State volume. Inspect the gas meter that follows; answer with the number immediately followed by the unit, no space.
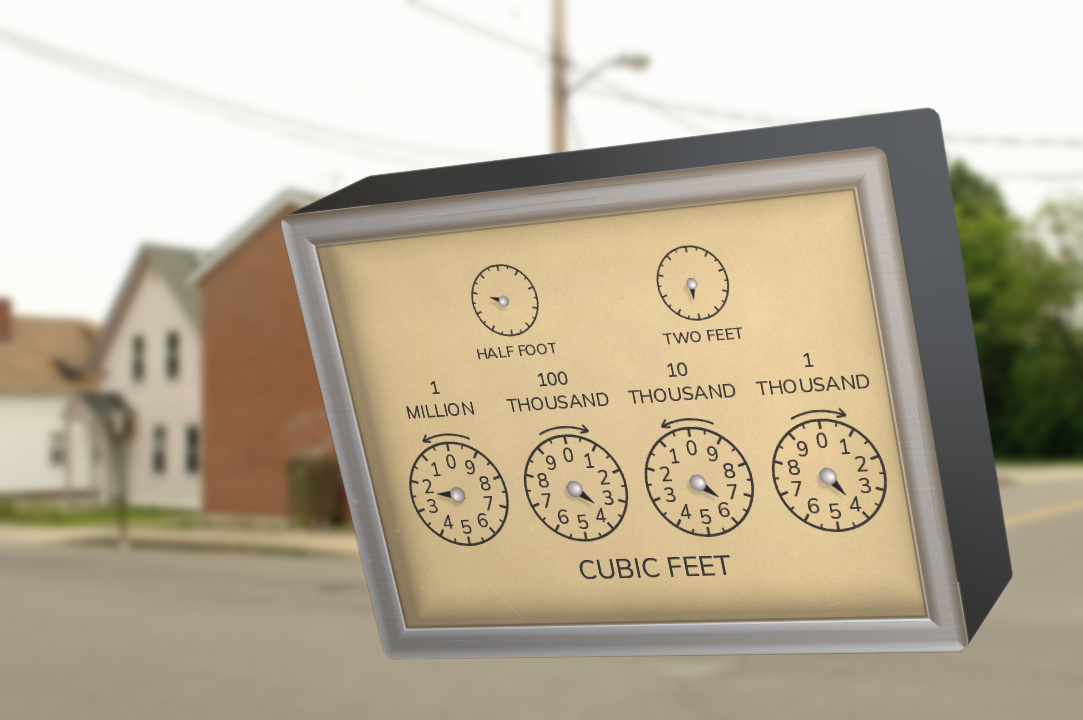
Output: 236400ft³
